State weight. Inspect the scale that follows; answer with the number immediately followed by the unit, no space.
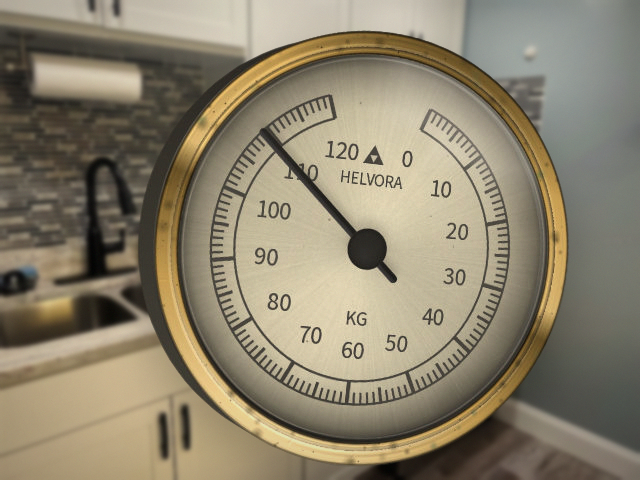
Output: 109kg
